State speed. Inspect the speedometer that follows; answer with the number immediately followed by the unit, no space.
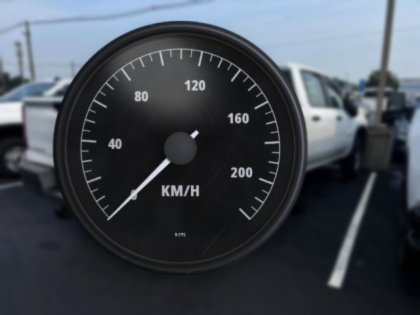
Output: 0km/h
